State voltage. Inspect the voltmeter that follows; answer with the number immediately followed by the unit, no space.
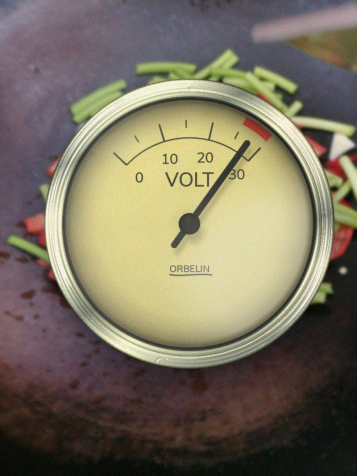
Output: 27.5V
